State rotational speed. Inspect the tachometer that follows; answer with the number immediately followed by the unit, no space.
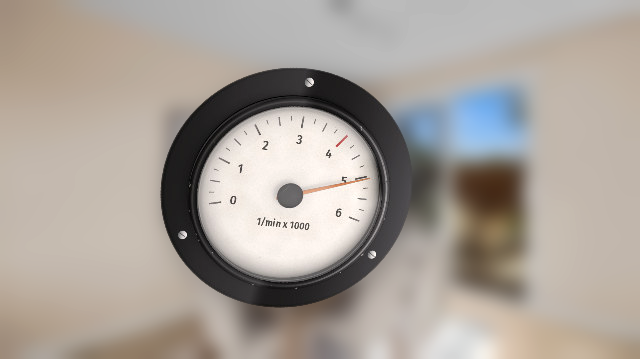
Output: 5000rpm
